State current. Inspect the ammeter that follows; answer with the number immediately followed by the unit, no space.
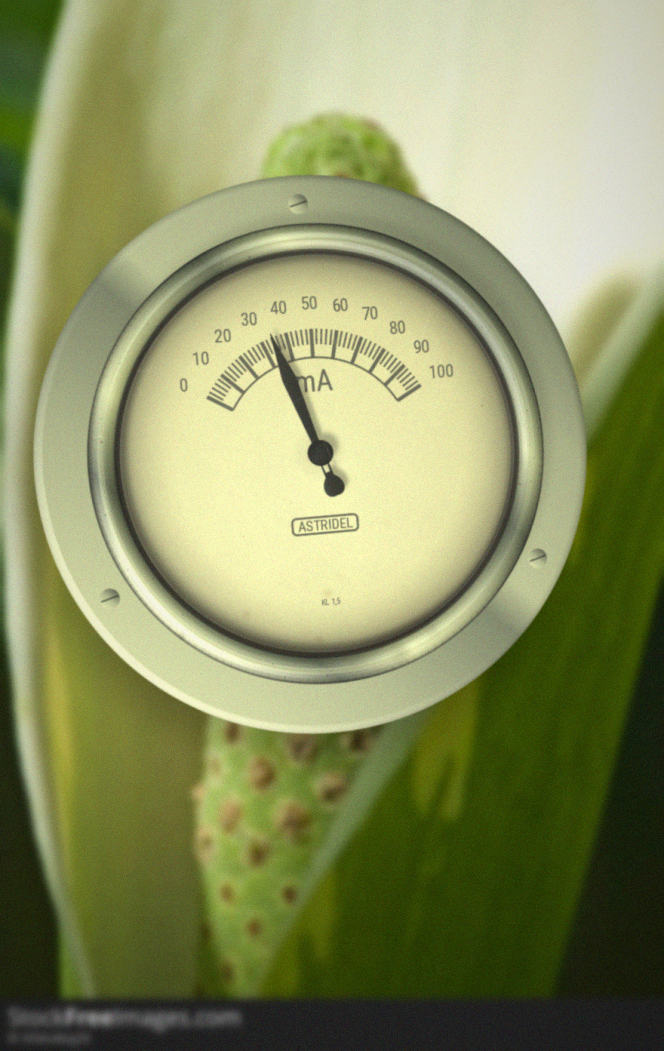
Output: 34mA
